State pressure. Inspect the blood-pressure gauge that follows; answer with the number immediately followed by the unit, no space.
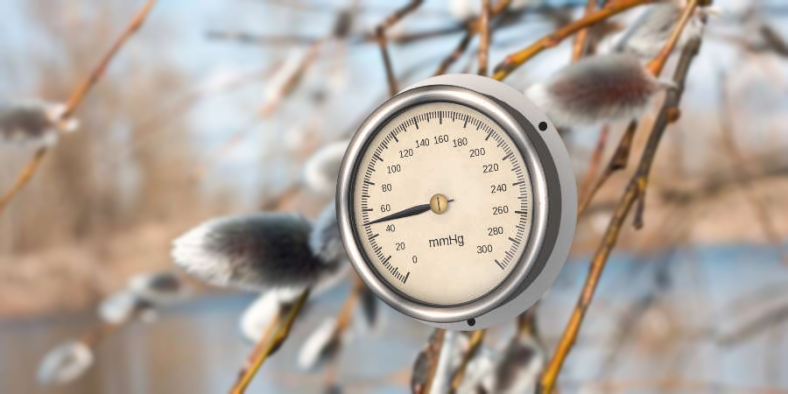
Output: 50mmHg
